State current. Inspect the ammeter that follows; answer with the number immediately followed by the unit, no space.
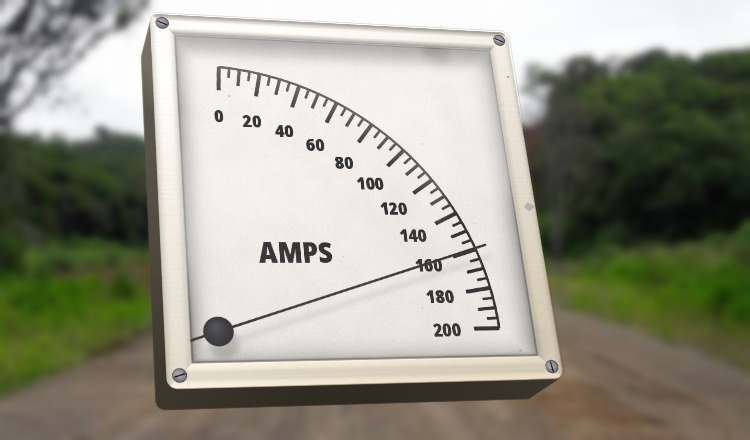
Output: 160A
